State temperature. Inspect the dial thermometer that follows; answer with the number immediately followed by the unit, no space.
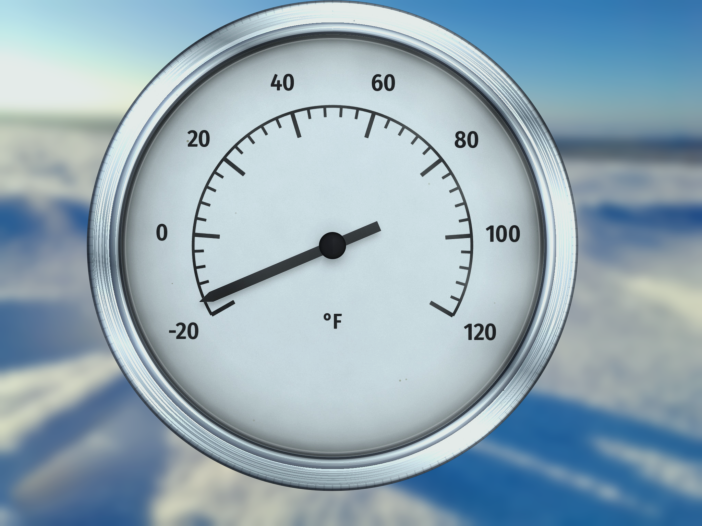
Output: -16°F
